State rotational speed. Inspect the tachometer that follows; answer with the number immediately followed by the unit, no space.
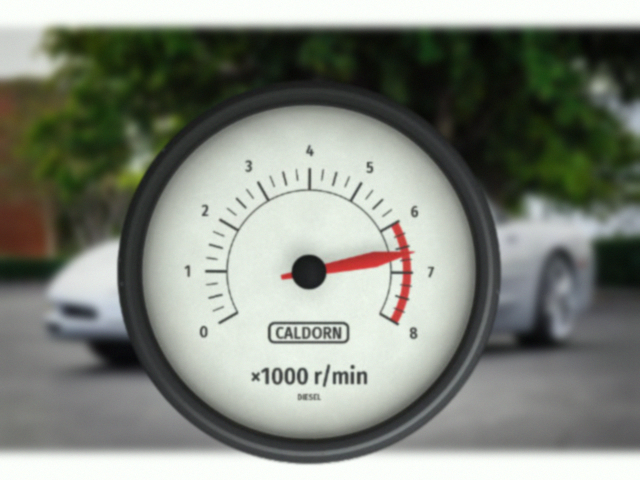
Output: 6625rpm
